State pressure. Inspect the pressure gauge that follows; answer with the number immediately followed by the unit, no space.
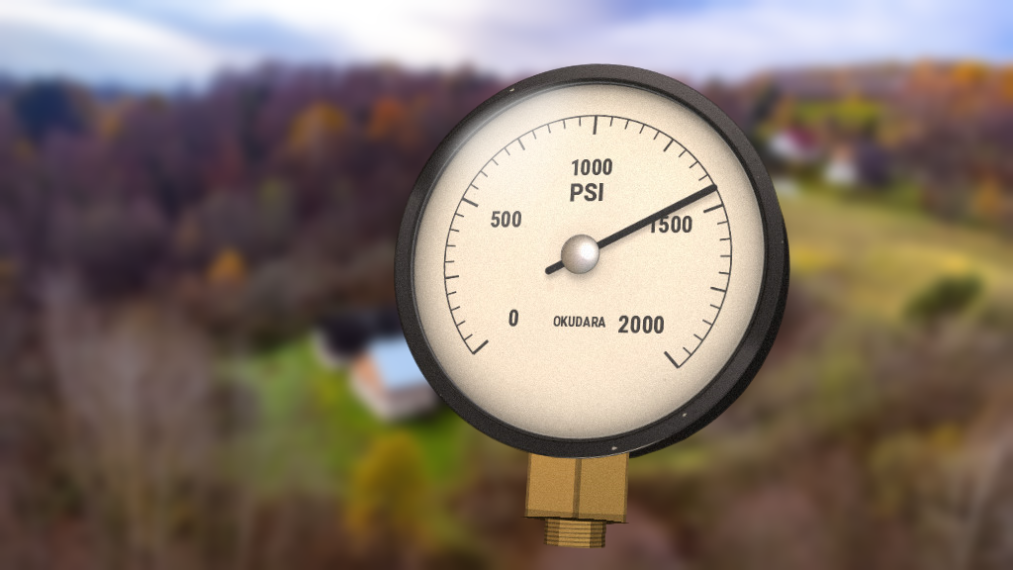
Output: 1450psi
